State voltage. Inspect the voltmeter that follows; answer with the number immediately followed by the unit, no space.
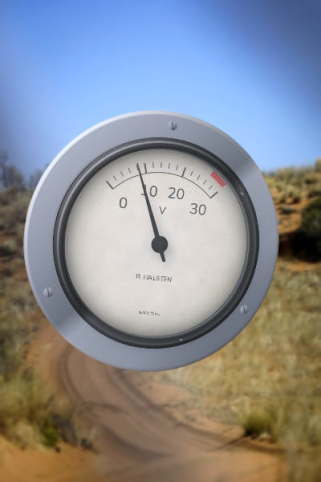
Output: 8V
